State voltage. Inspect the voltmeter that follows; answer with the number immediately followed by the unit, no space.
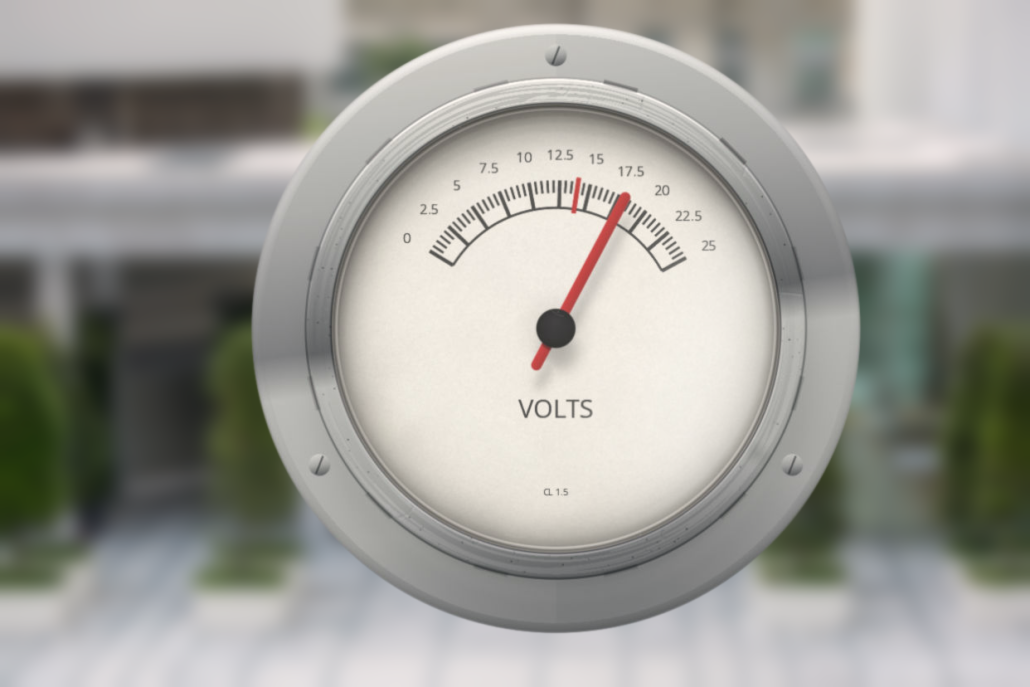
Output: 18V
